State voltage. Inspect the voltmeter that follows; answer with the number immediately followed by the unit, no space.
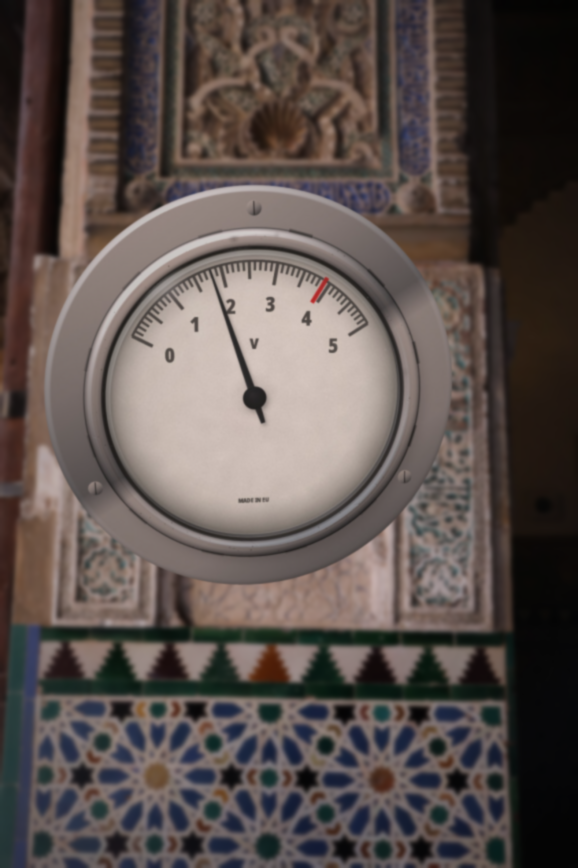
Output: 1.8V
